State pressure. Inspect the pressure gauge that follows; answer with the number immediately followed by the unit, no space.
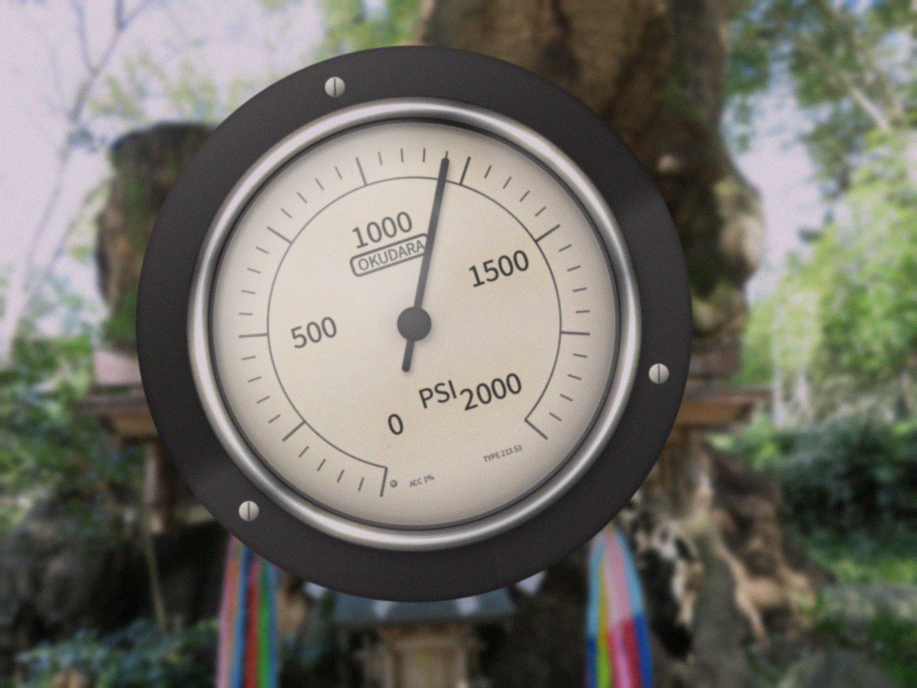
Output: 1200psi
